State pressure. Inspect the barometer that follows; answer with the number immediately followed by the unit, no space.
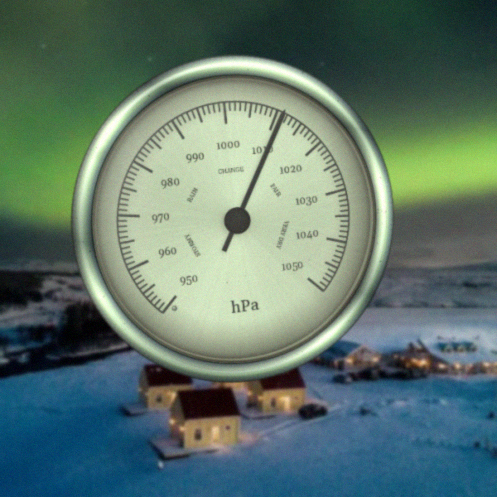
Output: 1011hPa
